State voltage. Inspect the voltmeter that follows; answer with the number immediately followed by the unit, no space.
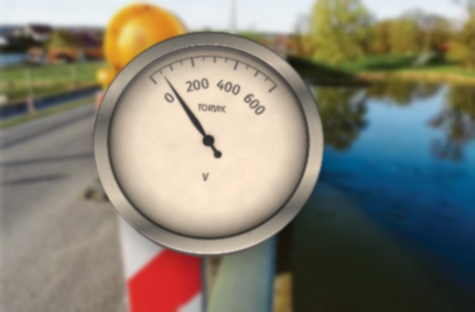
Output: 50V
